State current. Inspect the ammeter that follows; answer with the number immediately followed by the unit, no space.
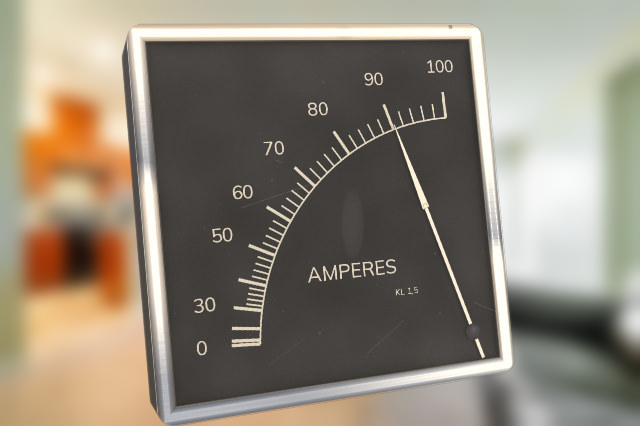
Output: 90A
